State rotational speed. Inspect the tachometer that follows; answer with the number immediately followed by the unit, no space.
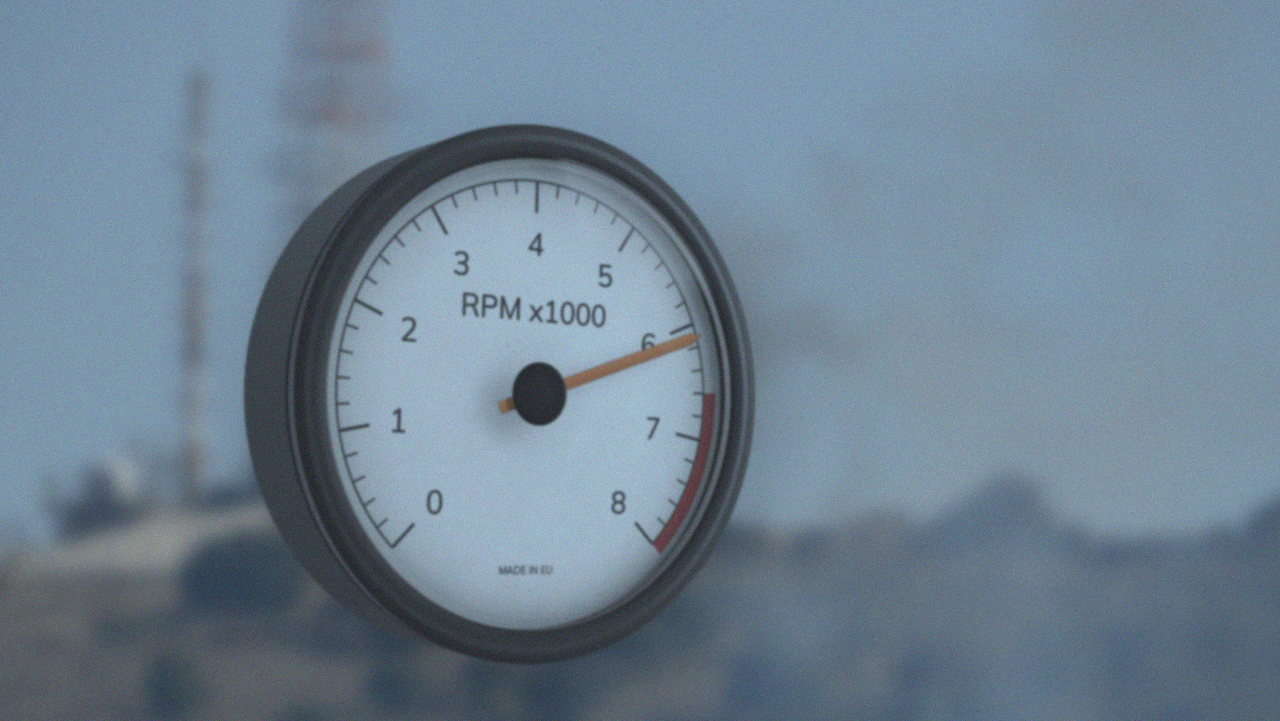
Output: 6100rpm
